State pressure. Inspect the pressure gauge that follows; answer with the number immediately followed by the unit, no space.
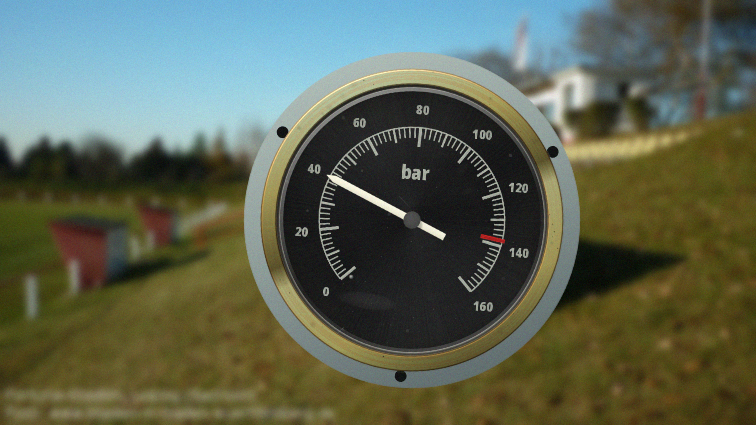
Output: 40bar
